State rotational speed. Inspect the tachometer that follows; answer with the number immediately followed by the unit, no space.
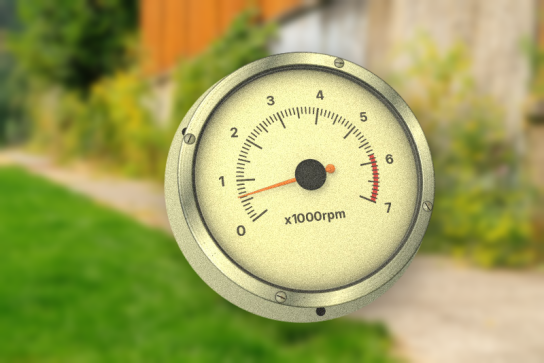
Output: 600rpm
